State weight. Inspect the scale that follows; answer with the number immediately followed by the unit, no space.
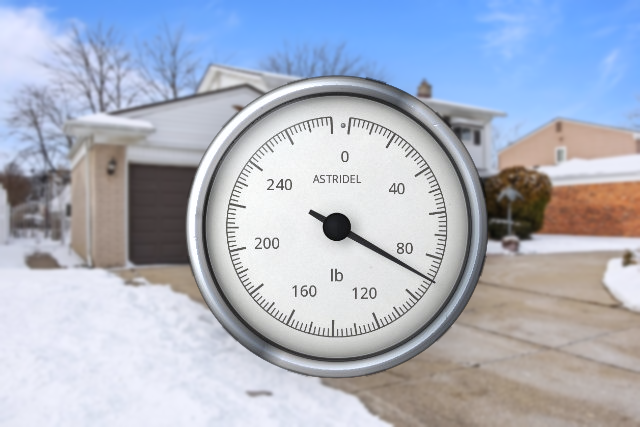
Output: 90lb
